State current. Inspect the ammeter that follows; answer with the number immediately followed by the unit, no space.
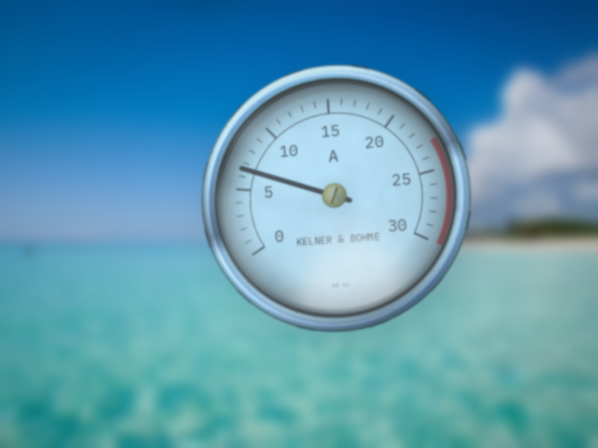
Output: 6.5A
